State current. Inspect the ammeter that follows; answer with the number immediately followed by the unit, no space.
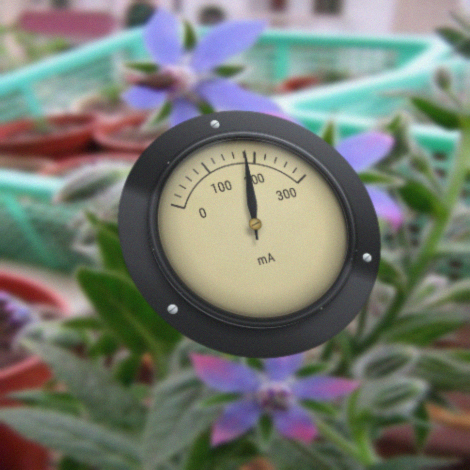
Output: 180mA
